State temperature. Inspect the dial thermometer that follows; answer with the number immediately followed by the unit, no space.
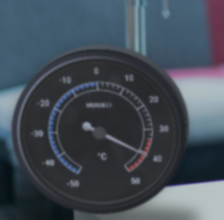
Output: 40°C
